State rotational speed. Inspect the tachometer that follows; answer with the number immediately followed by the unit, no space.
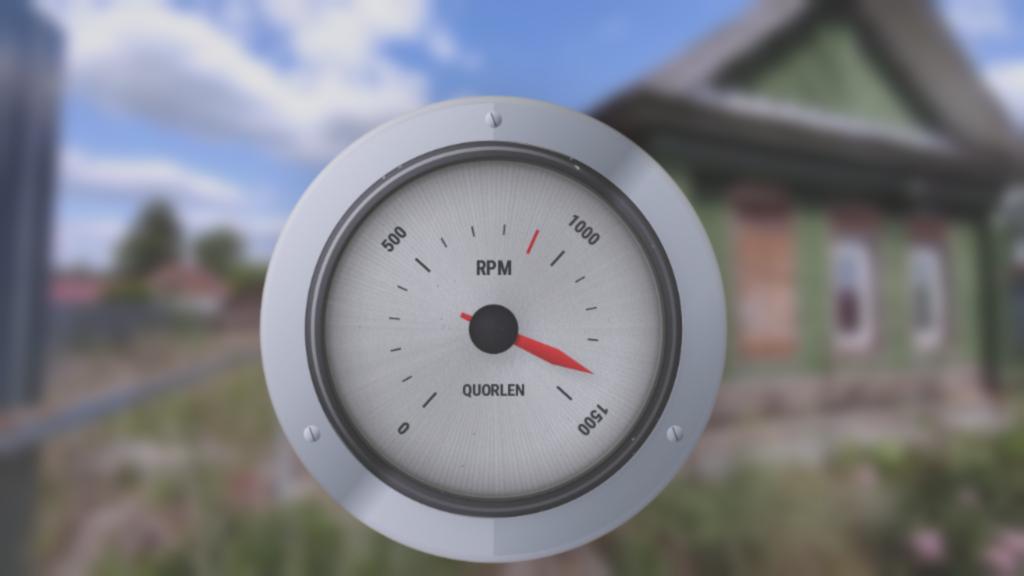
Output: 1400rpm
